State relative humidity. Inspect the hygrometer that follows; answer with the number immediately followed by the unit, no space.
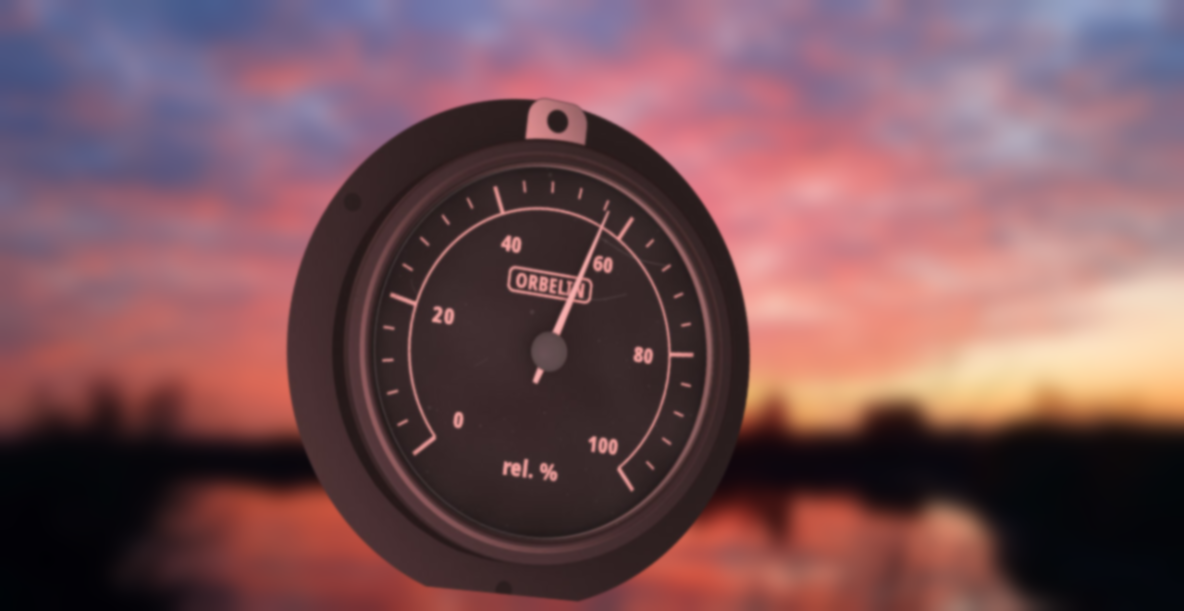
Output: 56%
